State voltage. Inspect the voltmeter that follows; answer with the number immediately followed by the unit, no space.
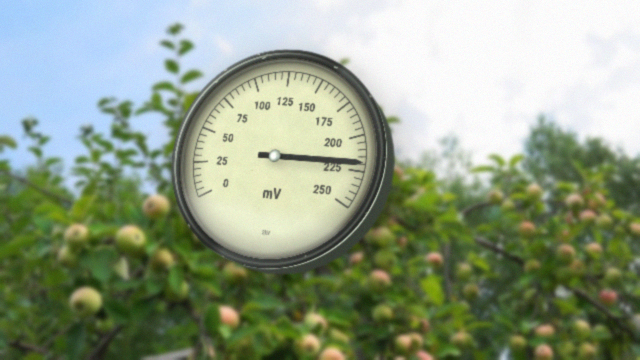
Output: 220mV
